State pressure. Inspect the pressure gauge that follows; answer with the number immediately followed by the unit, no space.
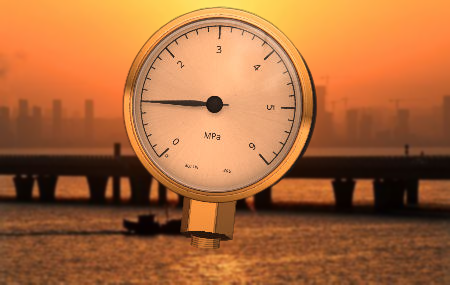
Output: 1MPa
